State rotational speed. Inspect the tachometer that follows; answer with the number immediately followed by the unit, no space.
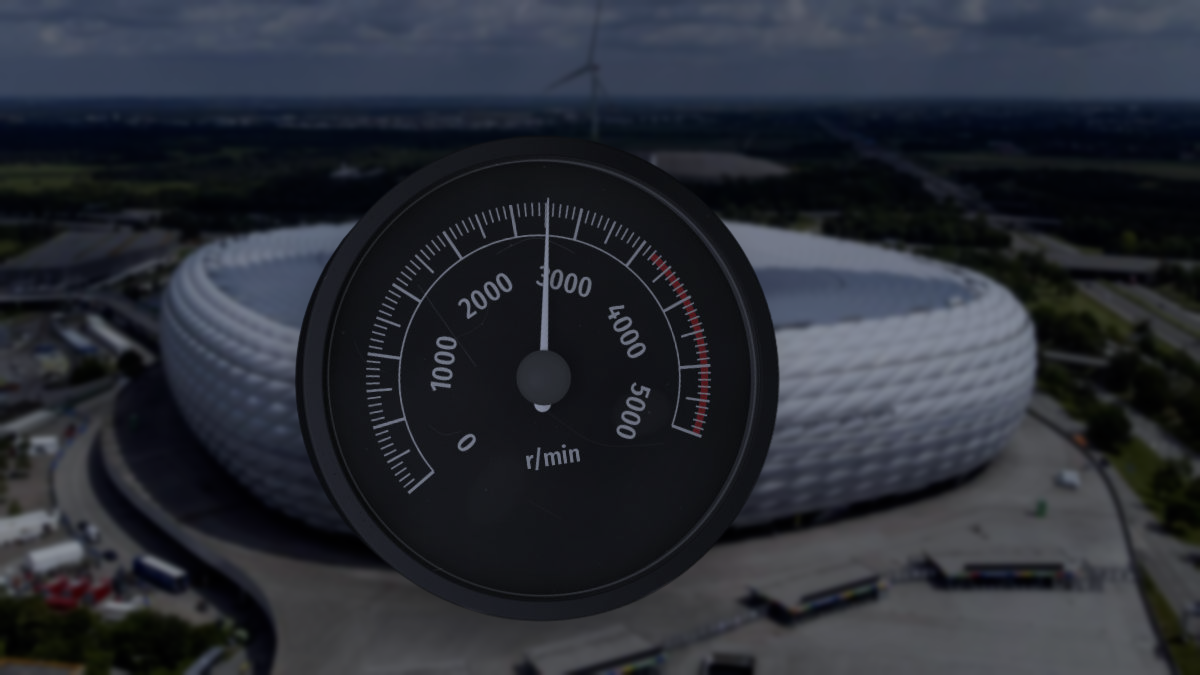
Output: 2750rpm
